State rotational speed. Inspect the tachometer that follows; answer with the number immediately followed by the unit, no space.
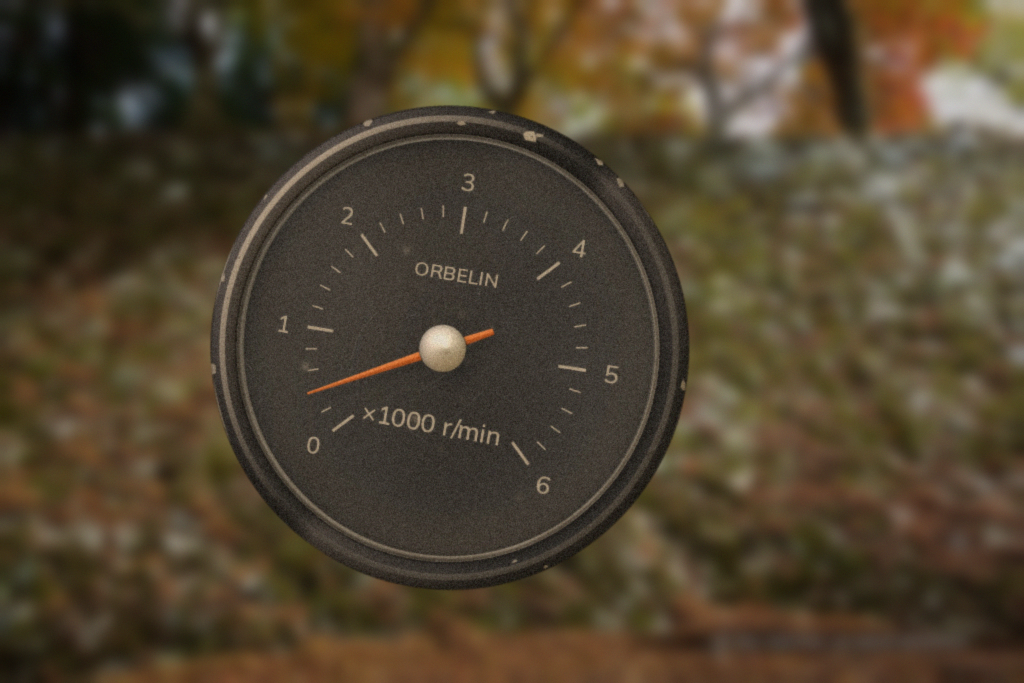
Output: 400rpm
